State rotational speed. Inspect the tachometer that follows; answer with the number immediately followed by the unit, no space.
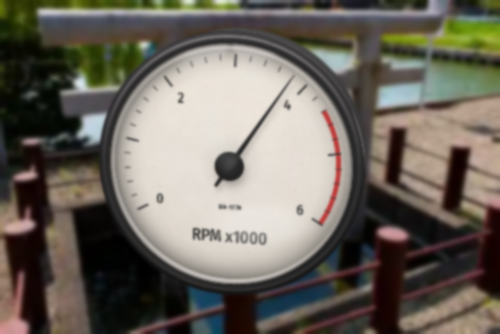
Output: 3800rpm
